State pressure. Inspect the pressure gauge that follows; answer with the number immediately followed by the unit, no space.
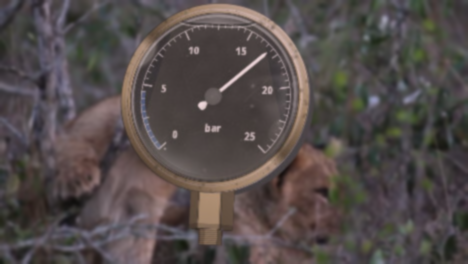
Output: 17bar
